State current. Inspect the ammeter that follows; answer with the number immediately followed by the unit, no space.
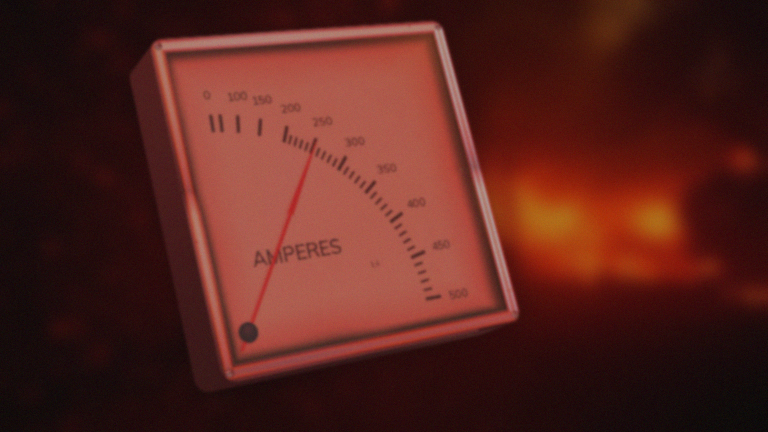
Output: 250A
